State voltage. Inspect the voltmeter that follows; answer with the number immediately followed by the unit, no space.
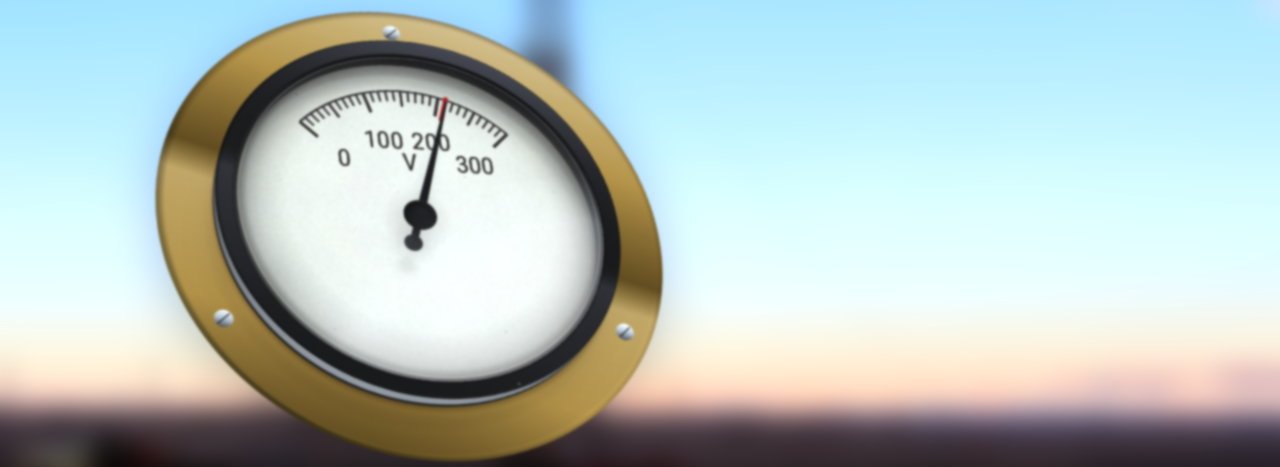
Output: 210V
